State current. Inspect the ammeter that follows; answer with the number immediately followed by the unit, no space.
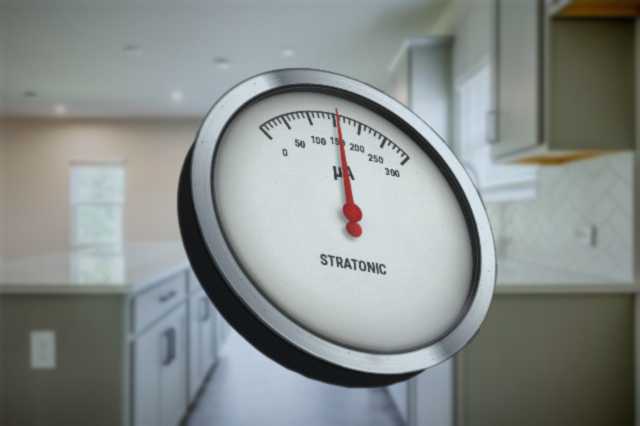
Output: 150µA
